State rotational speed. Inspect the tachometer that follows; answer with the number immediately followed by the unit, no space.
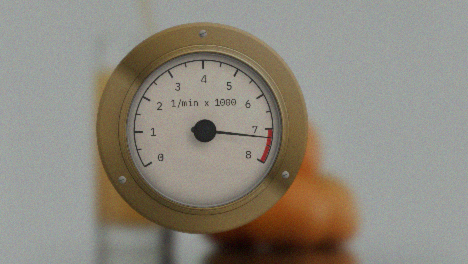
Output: 7250rpm
